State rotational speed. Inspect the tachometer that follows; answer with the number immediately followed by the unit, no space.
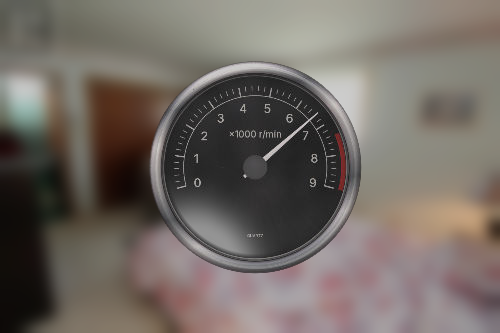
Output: 6600rpm
